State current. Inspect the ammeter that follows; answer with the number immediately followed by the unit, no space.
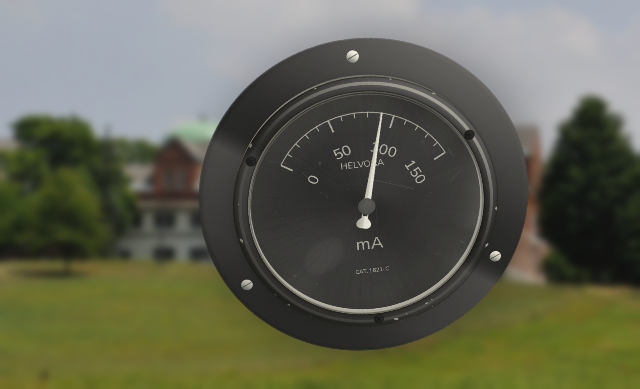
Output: 90mA
